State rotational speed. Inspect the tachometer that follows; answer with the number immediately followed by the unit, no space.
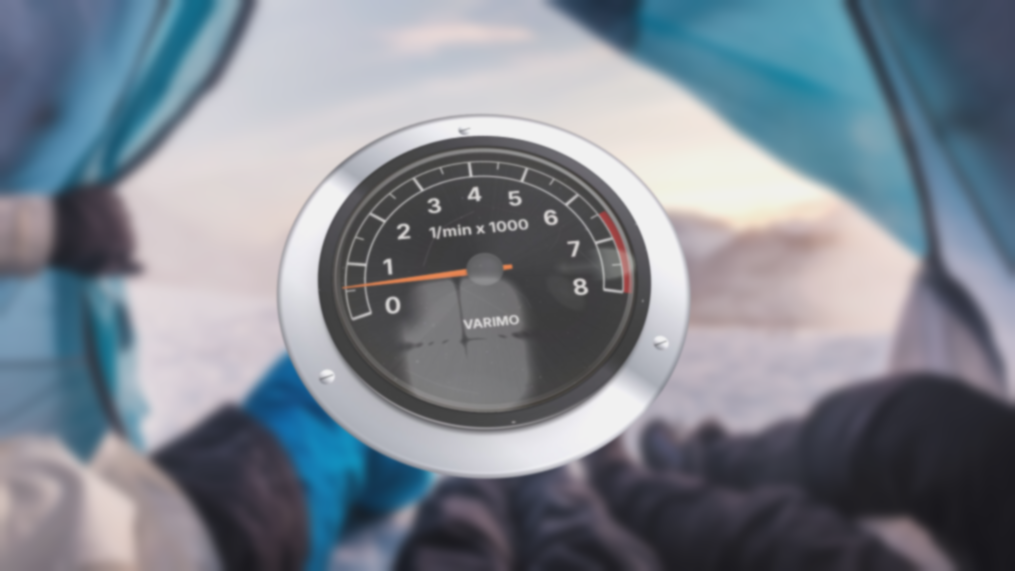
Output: 500rpm
